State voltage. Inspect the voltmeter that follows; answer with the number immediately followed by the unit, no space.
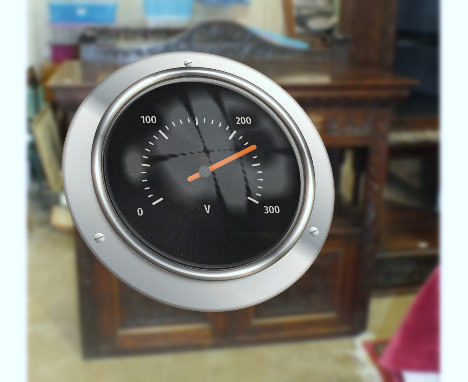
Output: 230V
